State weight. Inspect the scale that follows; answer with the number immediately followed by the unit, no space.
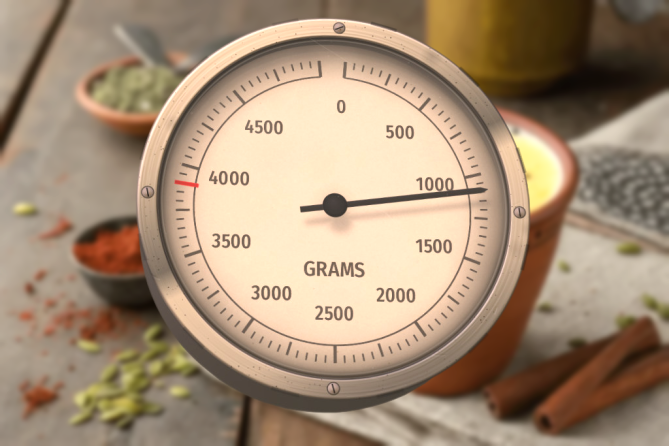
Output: 1100g
